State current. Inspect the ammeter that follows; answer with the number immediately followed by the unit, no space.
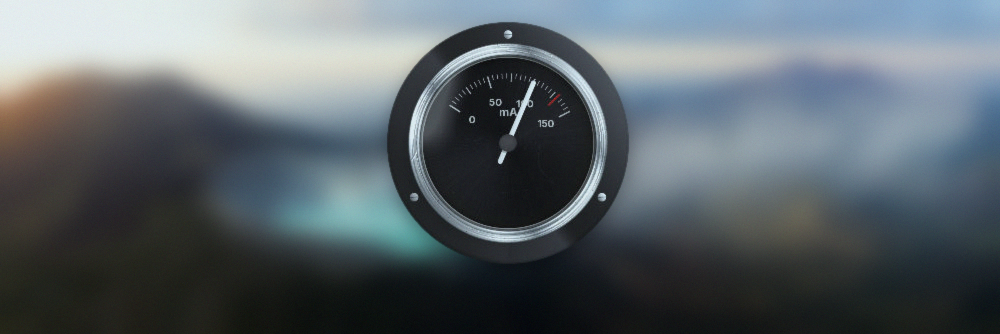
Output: 100mA
